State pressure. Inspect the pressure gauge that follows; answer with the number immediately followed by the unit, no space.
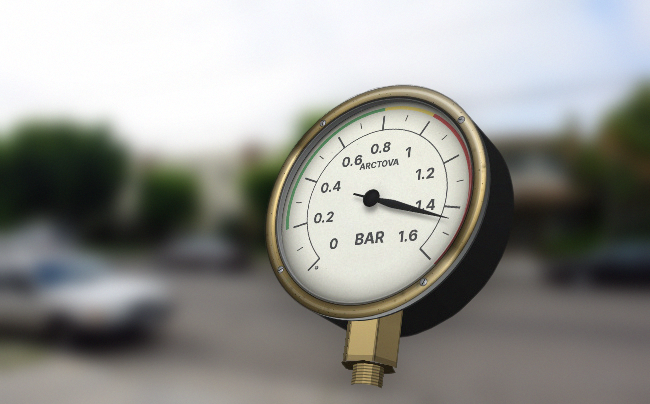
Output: 1.45bar
